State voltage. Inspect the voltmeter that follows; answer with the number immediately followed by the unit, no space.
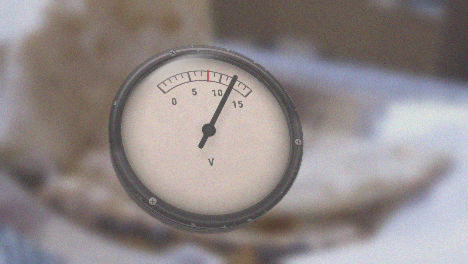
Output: 12V
